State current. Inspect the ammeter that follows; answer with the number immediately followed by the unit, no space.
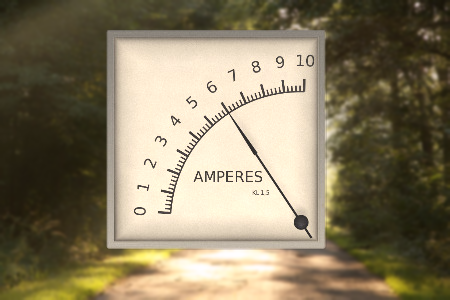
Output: 6A
